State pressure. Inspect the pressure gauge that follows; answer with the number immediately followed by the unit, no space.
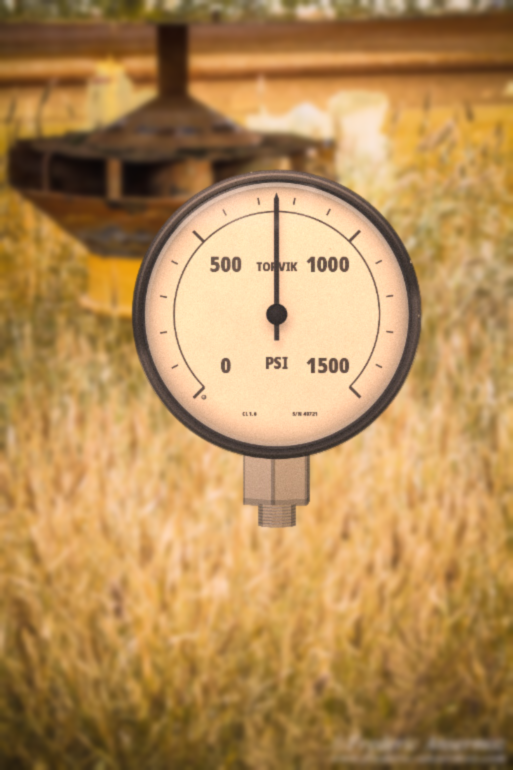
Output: 750psi
